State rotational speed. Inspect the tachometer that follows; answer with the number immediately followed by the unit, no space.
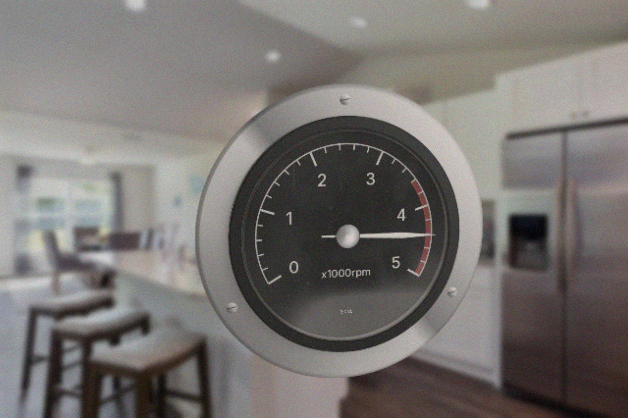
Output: 4400rpm
